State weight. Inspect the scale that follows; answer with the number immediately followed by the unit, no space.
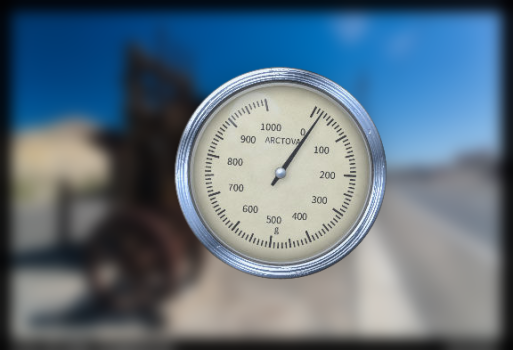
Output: 20g
